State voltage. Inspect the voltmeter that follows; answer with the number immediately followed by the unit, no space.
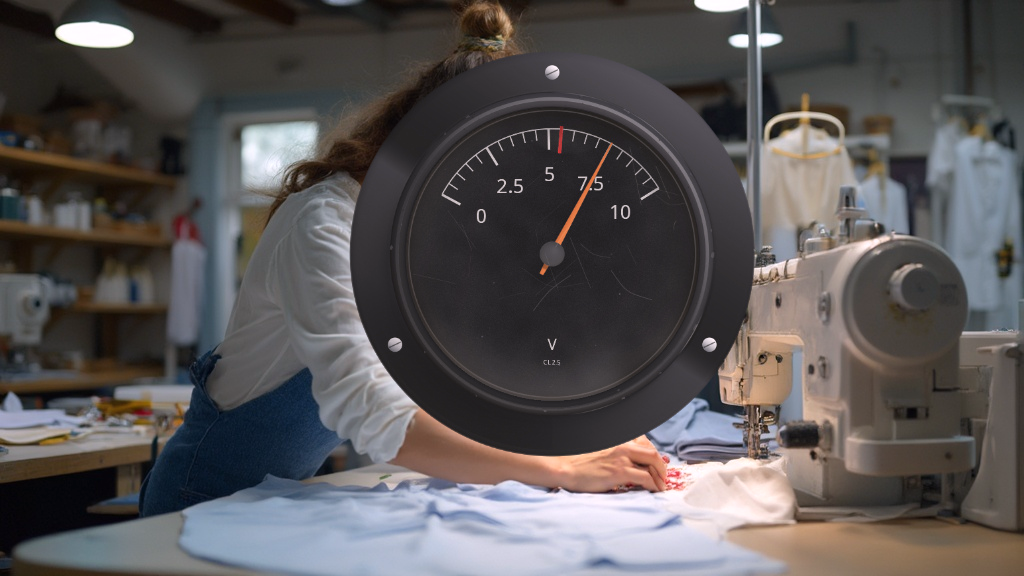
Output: 7.5V
